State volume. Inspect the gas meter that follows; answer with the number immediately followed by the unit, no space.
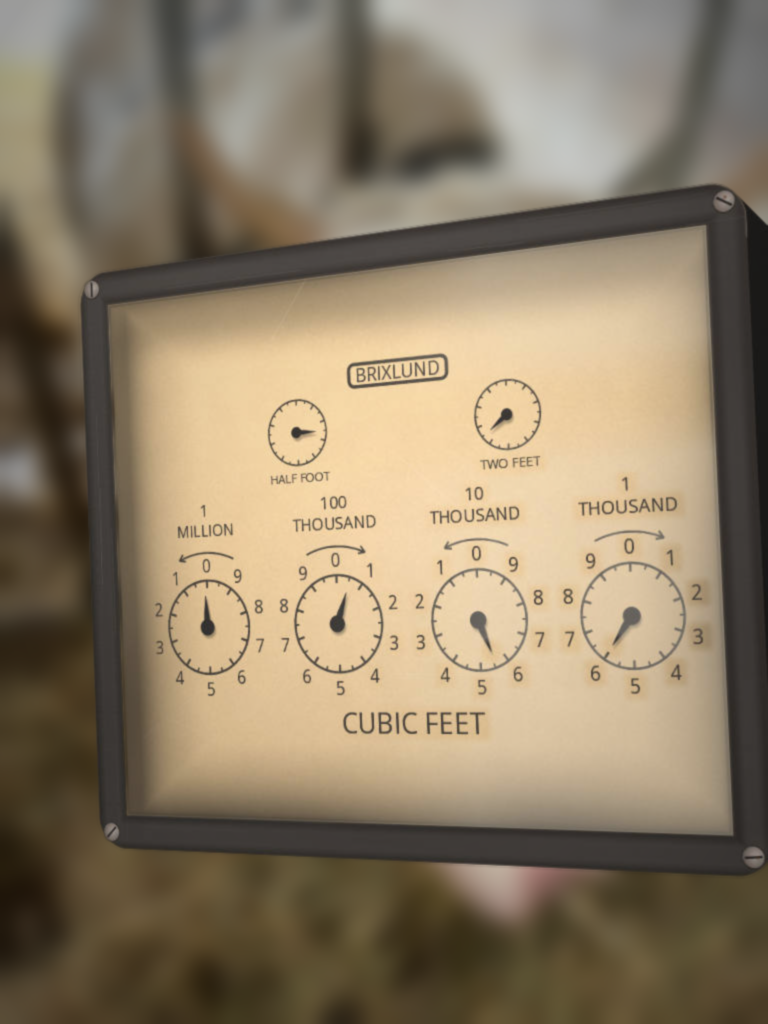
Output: 5600ft³
